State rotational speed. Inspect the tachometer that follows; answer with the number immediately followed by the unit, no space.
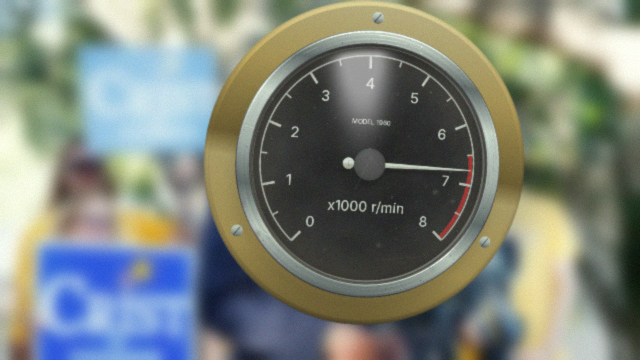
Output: 6750rpm
